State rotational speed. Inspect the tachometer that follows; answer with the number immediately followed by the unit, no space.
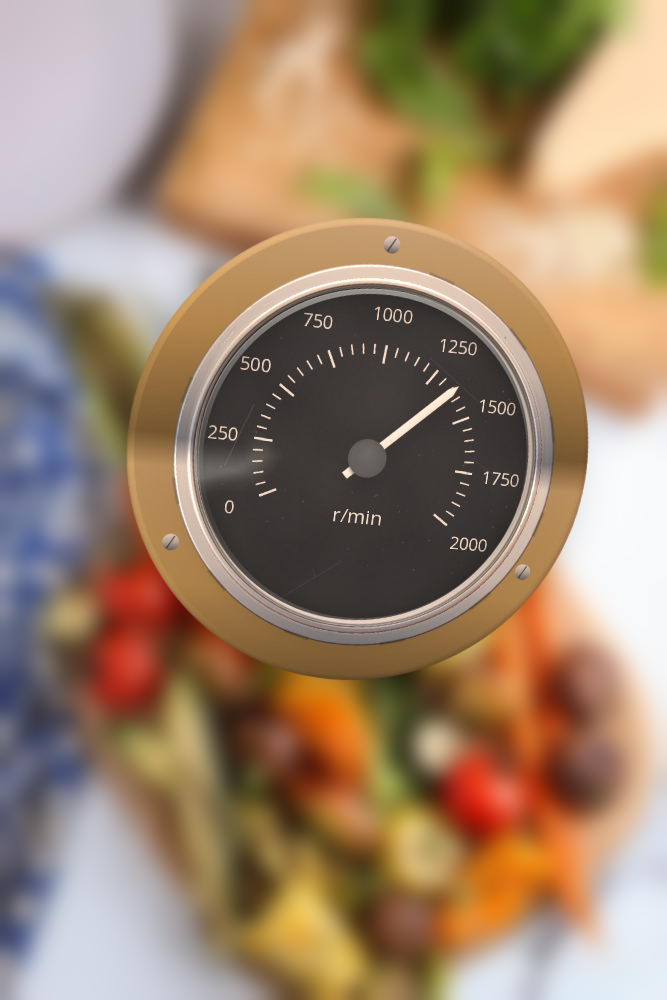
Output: 1350rpm
